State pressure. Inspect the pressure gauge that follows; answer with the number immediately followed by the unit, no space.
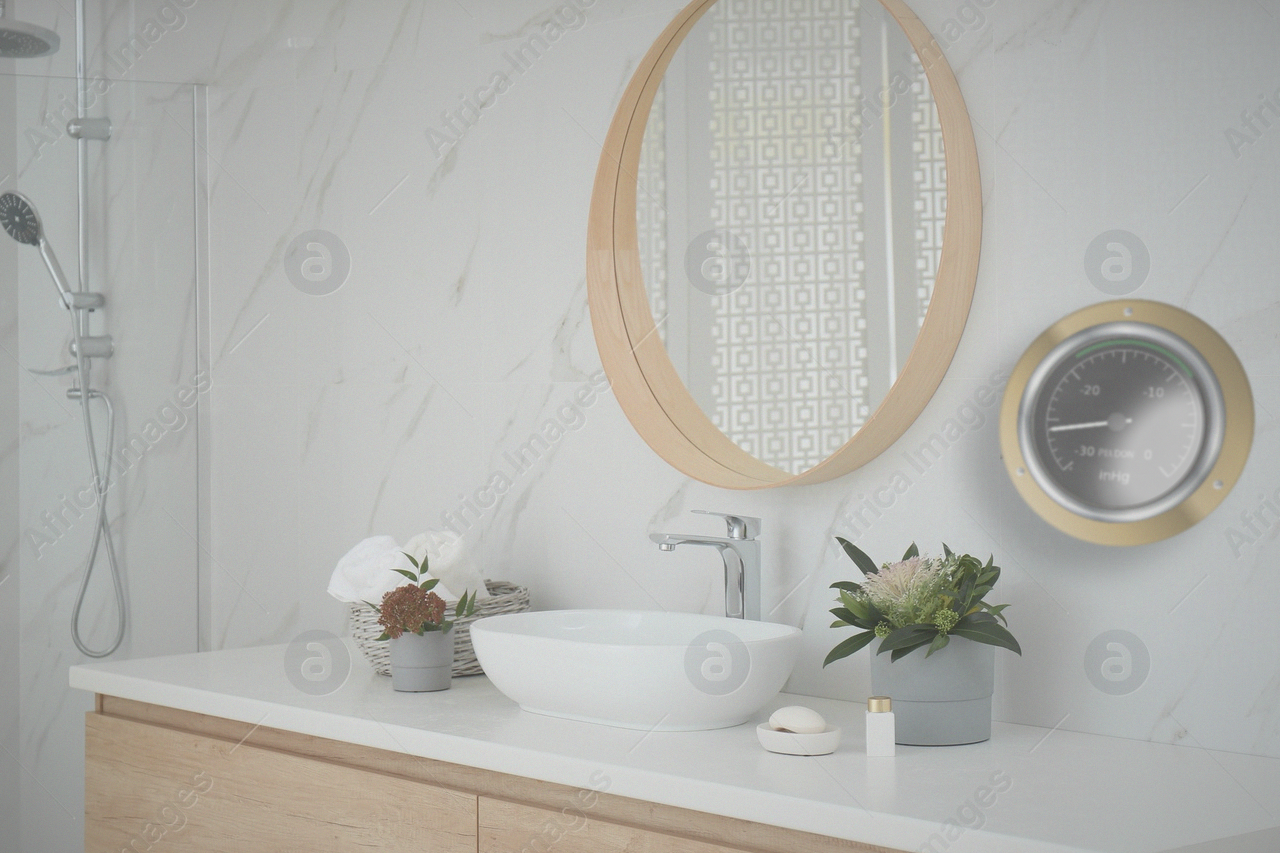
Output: -26inHg
